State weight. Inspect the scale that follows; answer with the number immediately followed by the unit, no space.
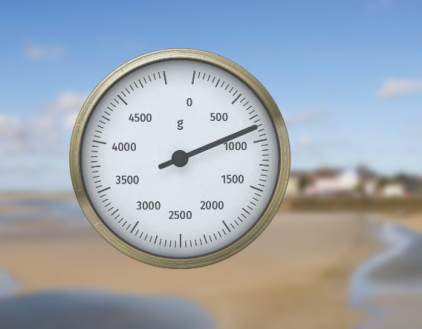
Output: 850g
